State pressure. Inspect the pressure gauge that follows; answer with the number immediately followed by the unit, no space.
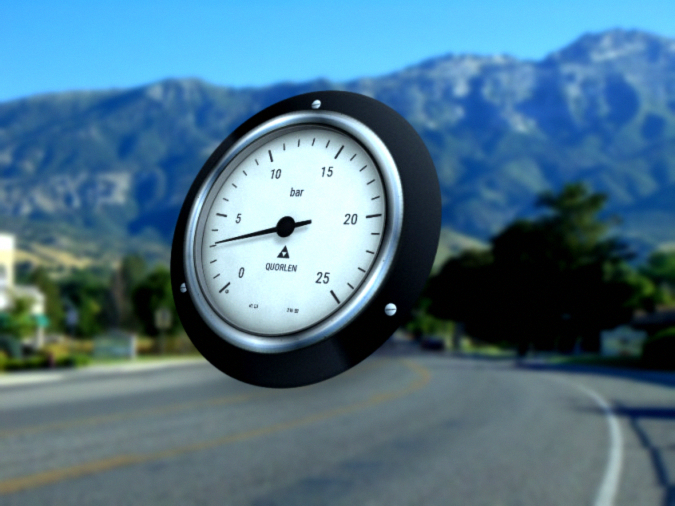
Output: 3bar
